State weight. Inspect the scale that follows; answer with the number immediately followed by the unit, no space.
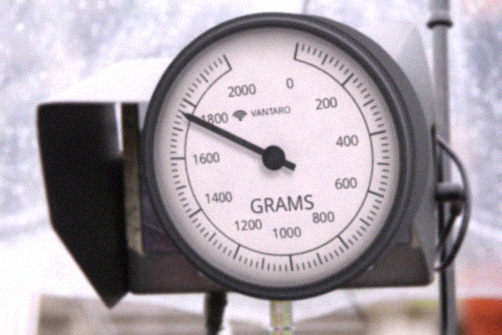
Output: 1760g
